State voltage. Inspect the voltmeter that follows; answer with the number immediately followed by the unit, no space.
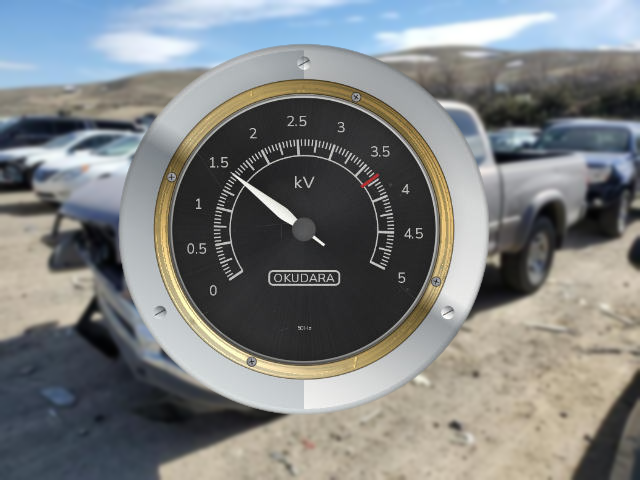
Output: 1.5kV
